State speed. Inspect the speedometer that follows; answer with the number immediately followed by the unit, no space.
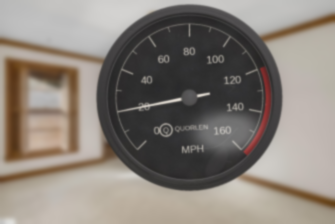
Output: 20mph
